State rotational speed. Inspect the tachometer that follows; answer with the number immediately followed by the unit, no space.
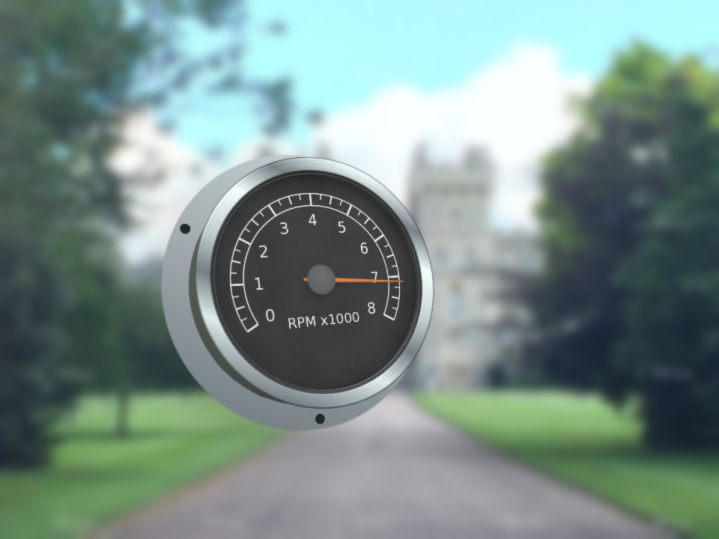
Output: 7125rpm
